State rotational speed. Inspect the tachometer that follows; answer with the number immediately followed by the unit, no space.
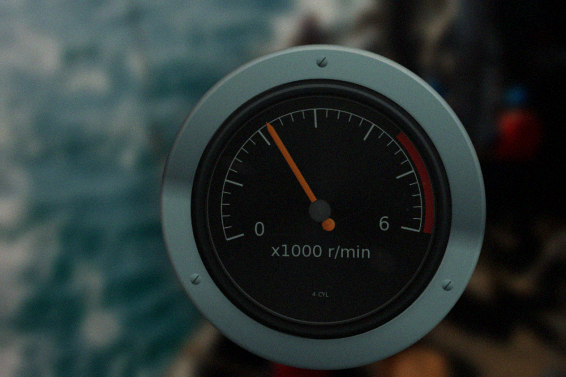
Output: 2200rpm
